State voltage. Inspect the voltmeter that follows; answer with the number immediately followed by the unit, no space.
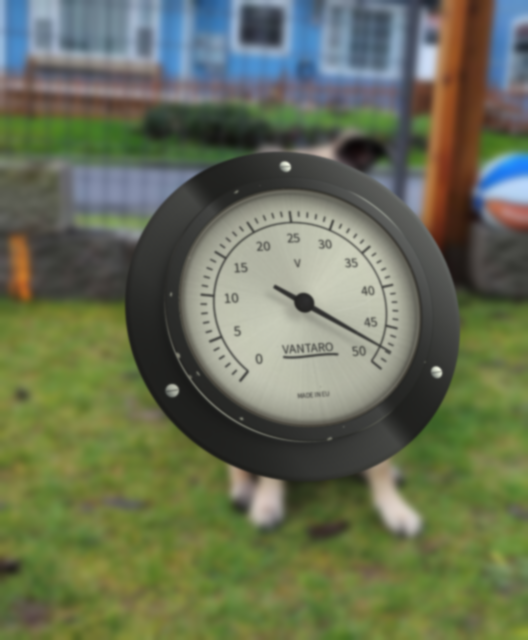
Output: 48V
